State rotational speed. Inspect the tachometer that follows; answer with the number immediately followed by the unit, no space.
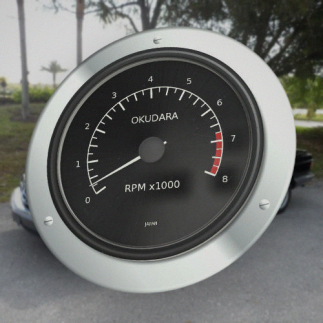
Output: 250rpm
